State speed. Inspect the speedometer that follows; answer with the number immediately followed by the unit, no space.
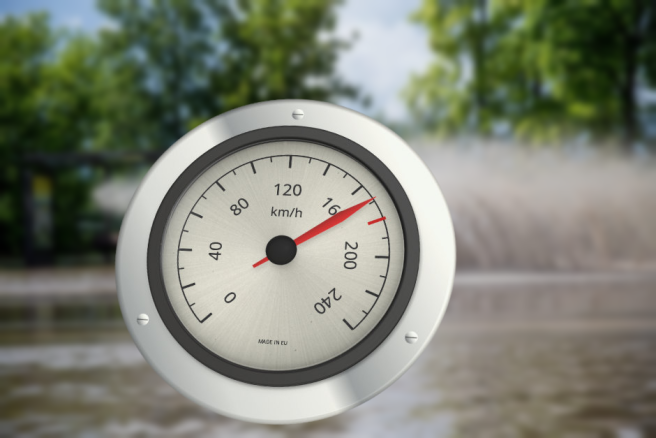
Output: 170km/h
